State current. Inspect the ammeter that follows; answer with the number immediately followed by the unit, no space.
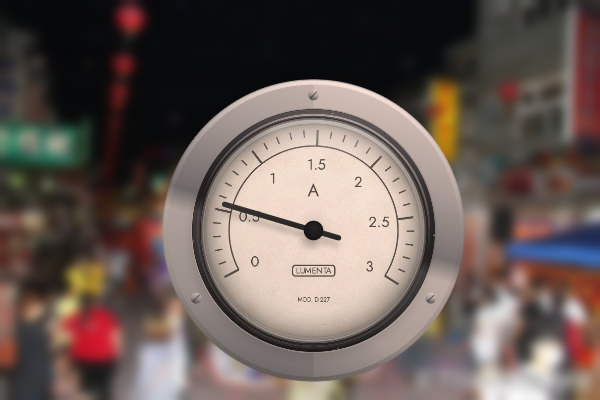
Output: 0.55A
